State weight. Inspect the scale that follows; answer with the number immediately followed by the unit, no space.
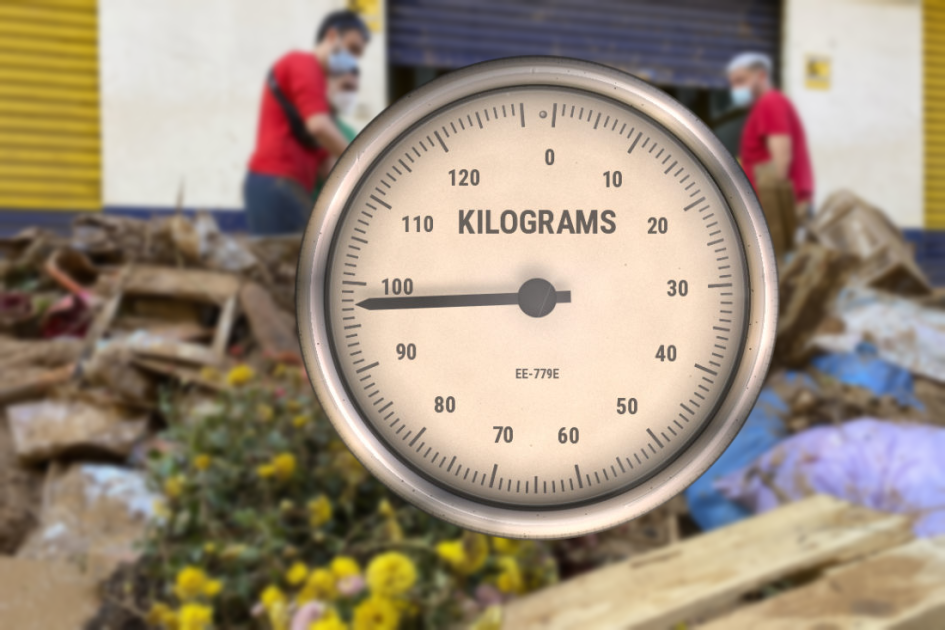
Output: 97.5kg
